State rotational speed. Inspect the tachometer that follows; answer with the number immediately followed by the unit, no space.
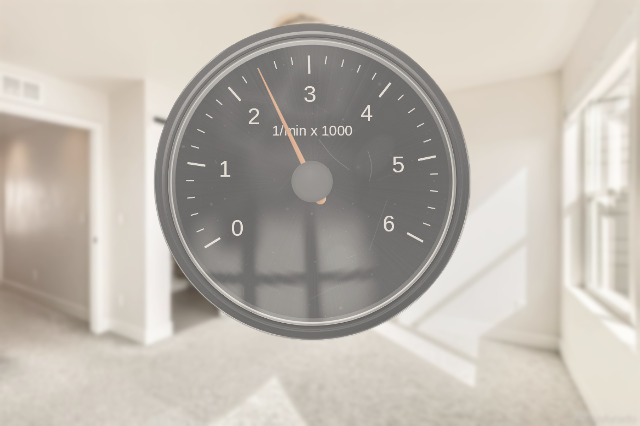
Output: 2400rpm
